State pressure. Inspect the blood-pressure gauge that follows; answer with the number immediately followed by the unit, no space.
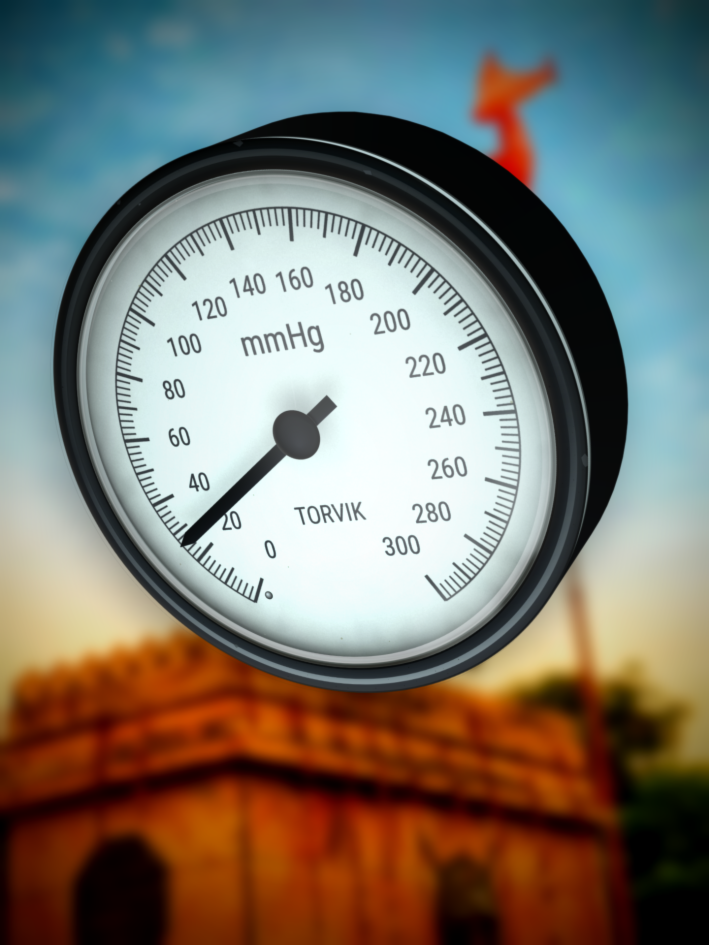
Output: 26mmHg
